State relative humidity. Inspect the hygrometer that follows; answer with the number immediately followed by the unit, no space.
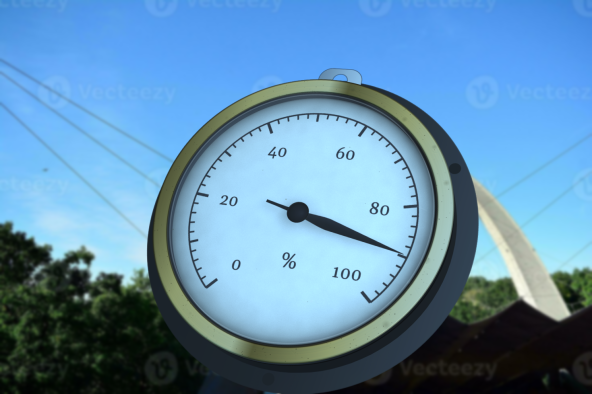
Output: 90%
